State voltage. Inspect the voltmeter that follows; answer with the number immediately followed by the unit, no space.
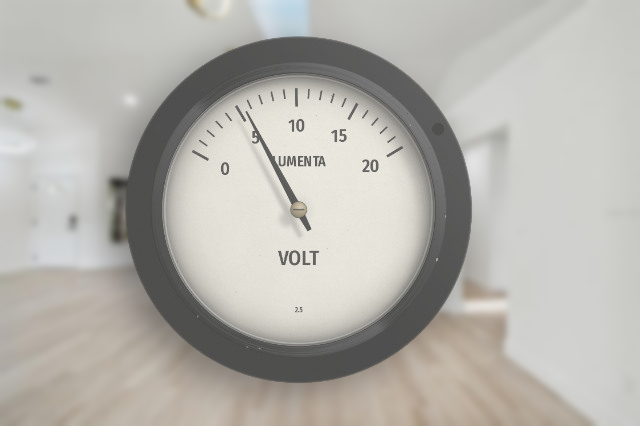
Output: 5.5V
